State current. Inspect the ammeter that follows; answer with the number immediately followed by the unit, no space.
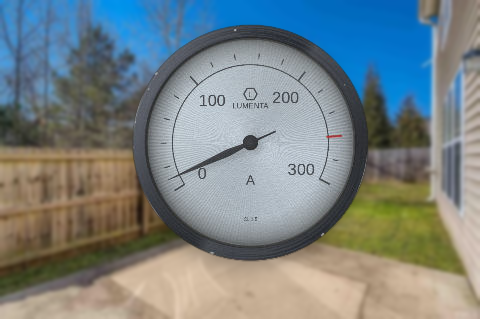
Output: 10A
